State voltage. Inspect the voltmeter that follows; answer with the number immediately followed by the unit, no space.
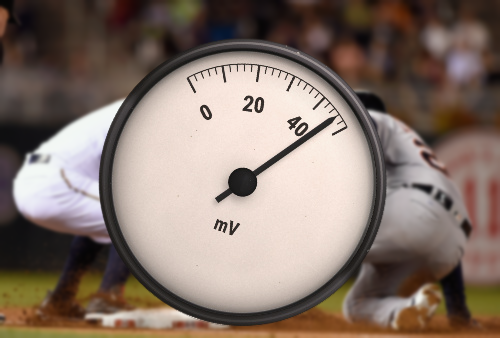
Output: 46mV
